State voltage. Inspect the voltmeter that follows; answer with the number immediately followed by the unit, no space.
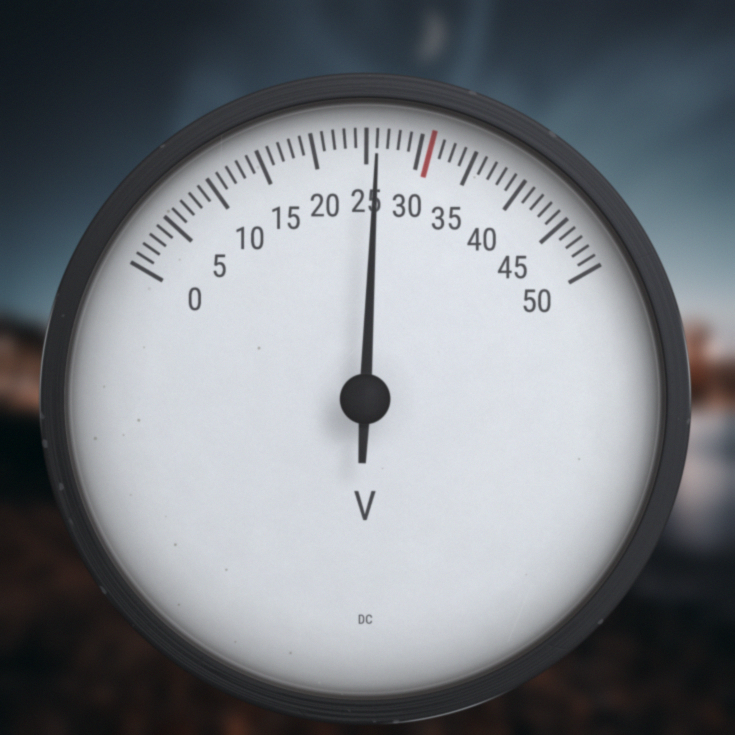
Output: 26V
